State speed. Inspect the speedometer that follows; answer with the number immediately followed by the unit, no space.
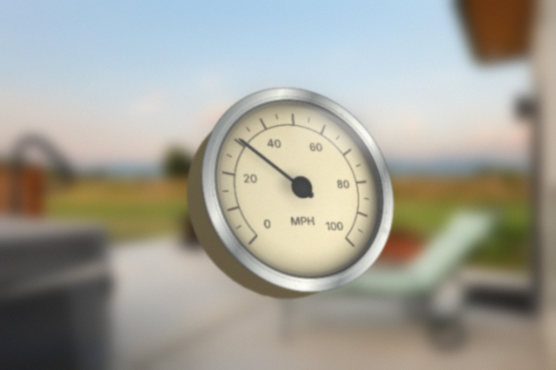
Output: 30mph
